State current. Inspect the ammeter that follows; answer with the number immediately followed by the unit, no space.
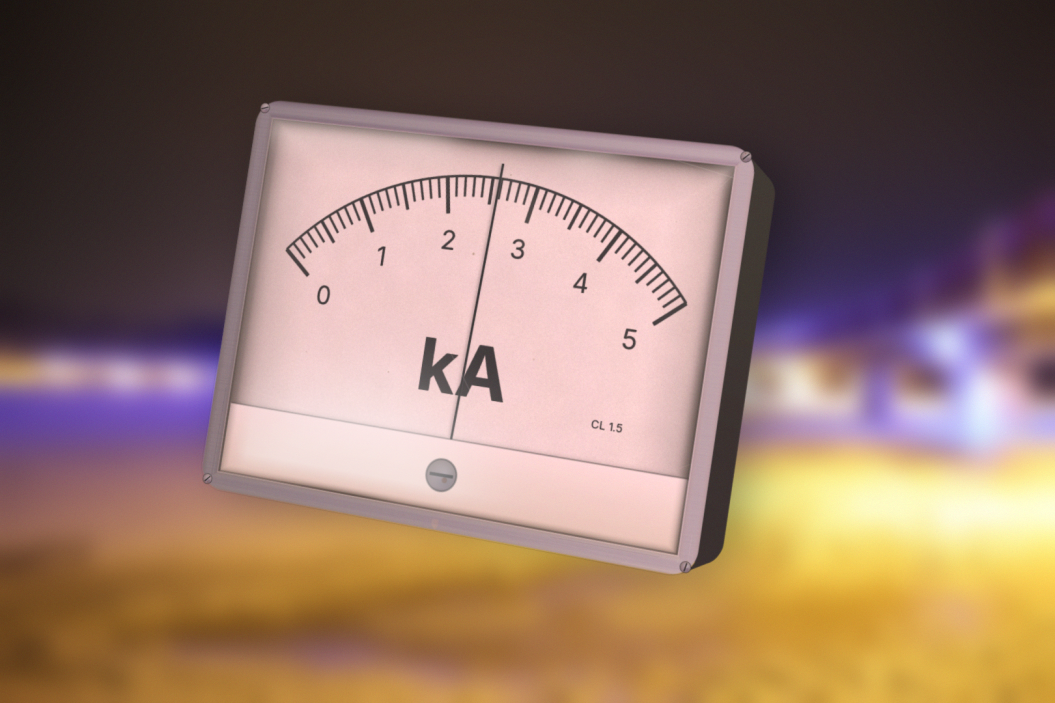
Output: 2.6kA
